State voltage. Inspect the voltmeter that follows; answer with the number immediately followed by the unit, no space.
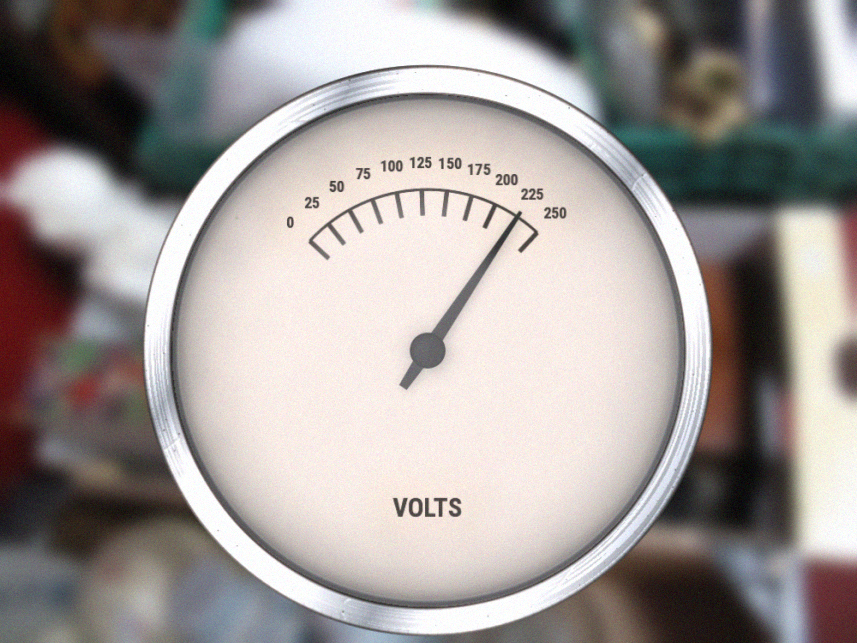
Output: 225V
